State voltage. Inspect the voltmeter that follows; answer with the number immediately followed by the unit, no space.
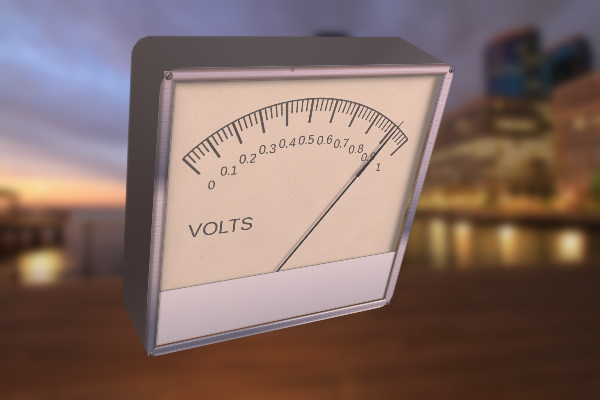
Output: 0.9V
